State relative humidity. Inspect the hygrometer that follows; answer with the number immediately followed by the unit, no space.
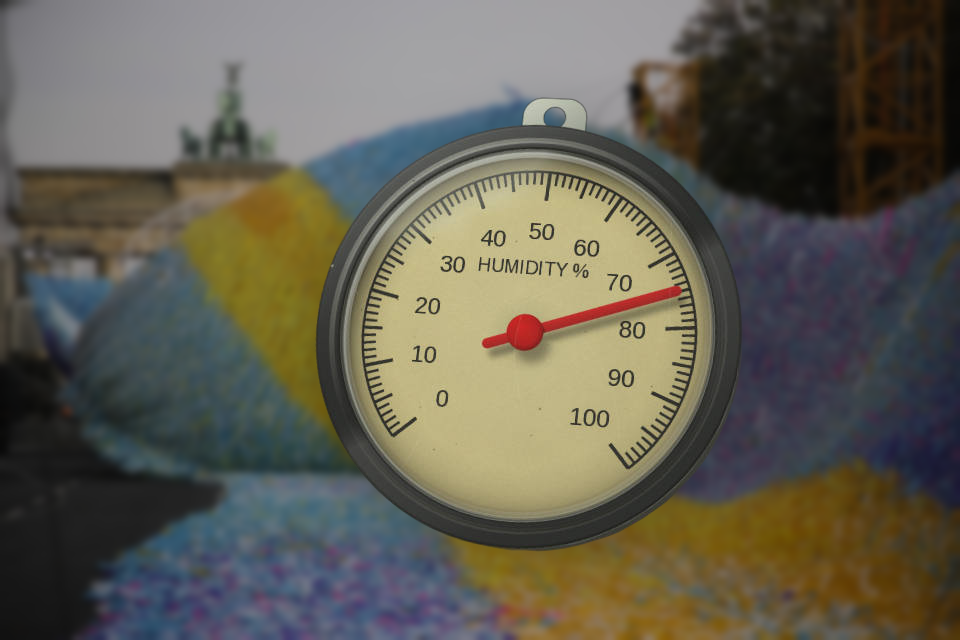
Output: 75%
